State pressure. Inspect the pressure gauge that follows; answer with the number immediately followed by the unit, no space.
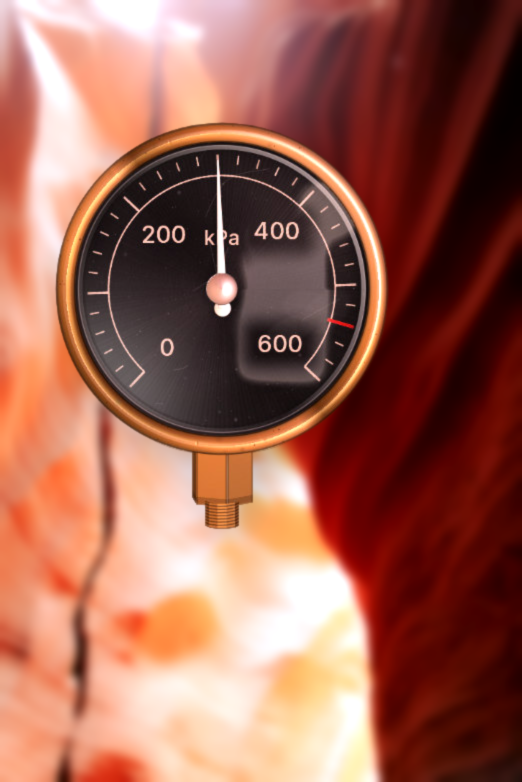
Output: 300kPa
